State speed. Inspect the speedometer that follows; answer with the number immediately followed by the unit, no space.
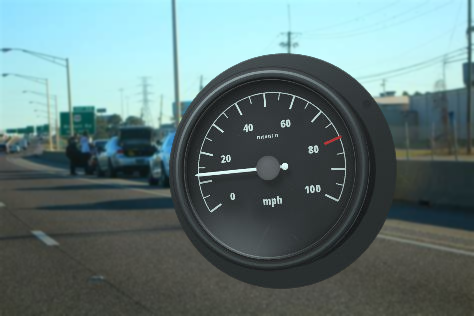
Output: 12.5mph
